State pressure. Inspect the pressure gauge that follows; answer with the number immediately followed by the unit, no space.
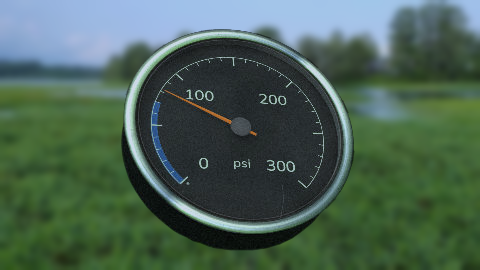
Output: 80psi
